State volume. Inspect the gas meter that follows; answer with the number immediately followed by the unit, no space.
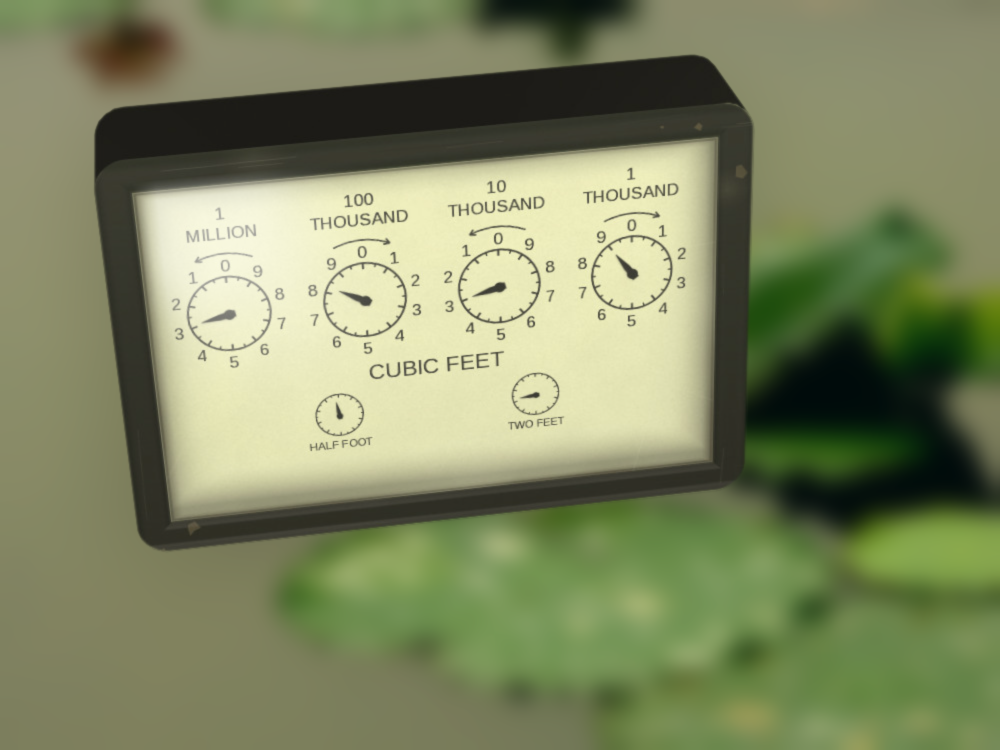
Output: 282900ft³
